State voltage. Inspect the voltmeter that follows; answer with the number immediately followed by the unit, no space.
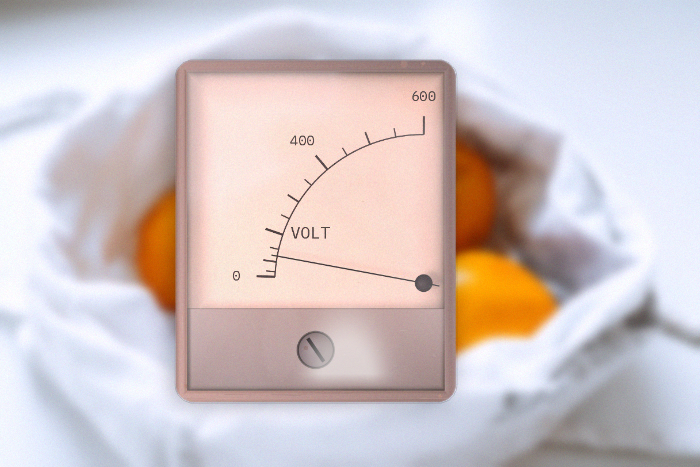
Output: 125V
